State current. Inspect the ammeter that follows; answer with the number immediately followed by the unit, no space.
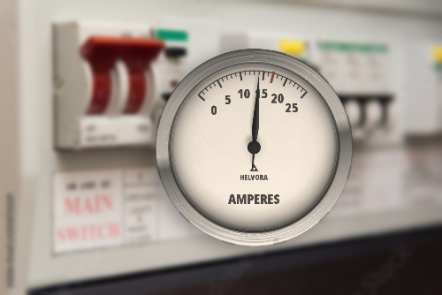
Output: 14A
